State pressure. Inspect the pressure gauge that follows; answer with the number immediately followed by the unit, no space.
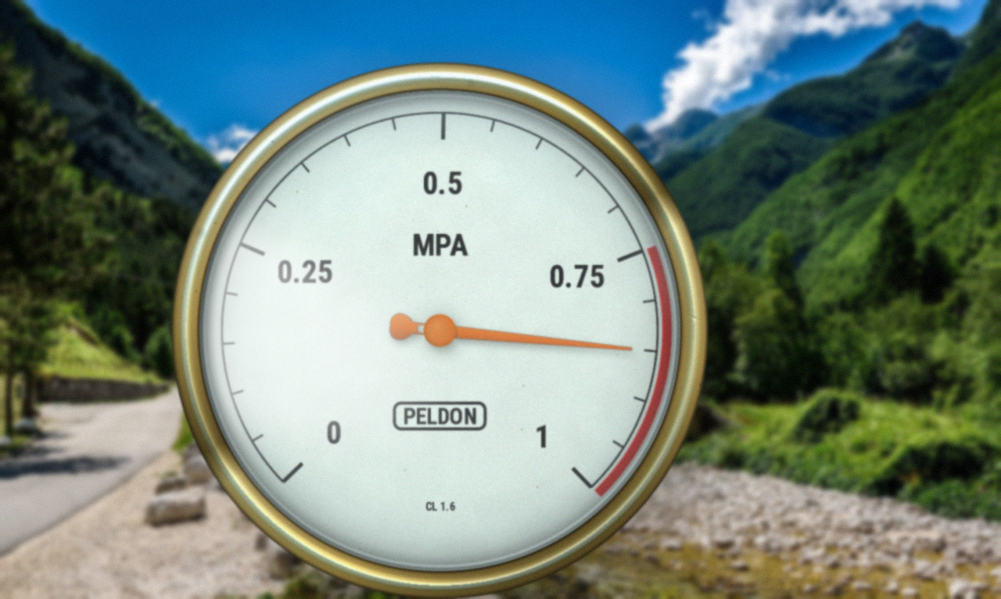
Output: 0.85MPa
